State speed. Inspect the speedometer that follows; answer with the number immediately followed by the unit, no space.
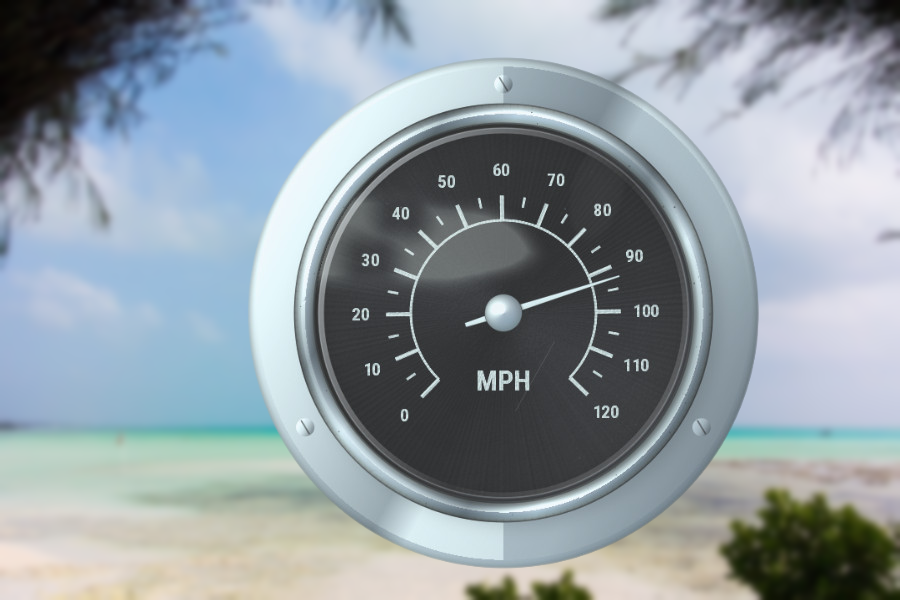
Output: 92.5mph
